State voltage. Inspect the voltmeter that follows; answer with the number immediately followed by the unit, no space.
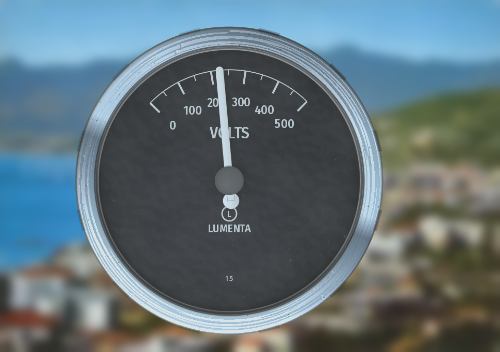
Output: 225V
